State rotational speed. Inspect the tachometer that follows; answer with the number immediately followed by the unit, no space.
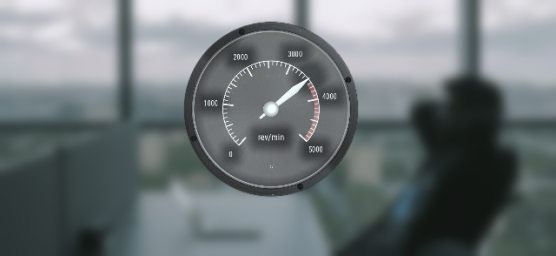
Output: 3500rpm
